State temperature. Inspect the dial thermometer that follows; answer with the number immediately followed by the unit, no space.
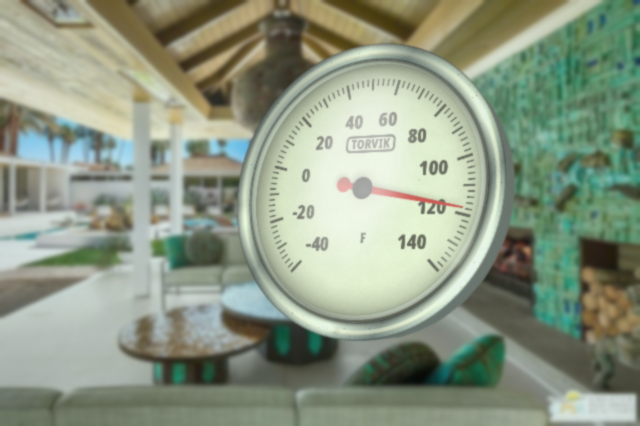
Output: 118°F
